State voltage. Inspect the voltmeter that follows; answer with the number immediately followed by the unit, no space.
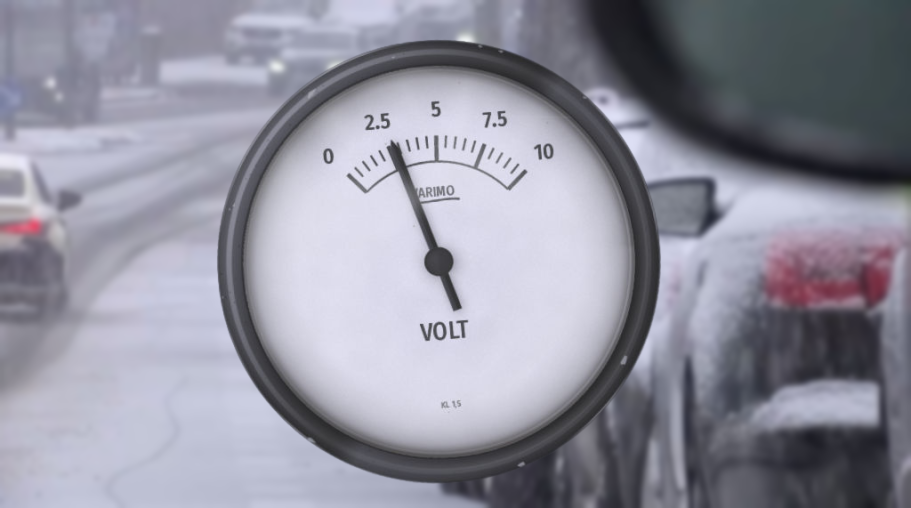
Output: 2.75V
